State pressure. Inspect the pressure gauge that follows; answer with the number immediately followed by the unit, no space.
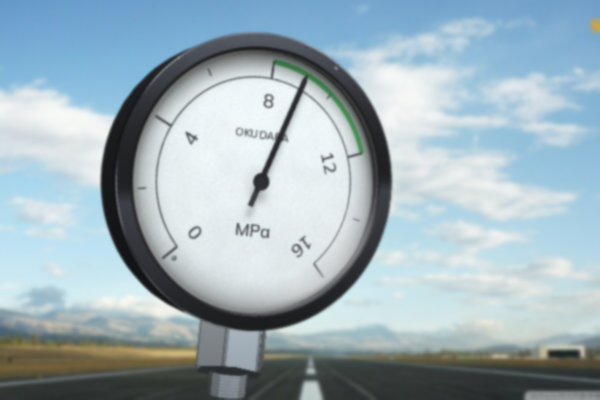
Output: 9MPa
